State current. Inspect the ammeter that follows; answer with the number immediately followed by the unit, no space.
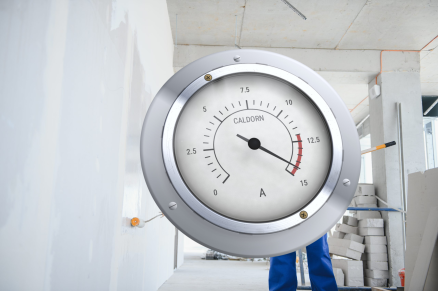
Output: 14.5A
